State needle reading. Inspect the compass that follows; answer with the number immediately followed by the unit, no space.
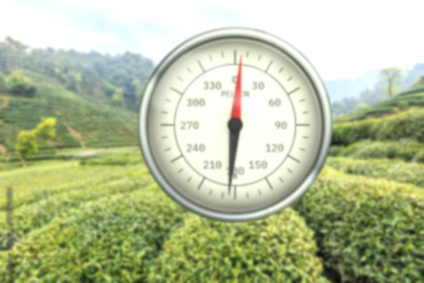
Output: 5°
